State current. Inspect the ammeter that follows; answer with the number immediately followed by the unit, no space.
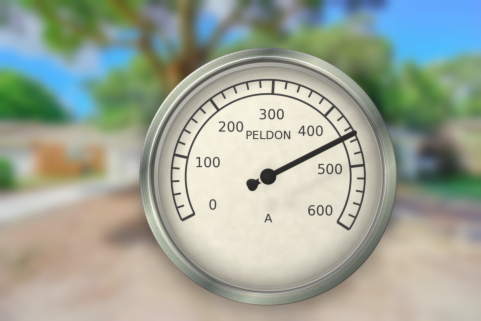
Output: 450A
